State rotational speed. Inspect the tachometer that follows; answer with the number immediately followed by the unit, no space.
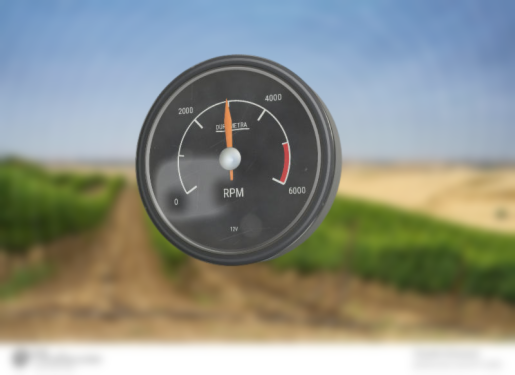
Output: 3000rpm
